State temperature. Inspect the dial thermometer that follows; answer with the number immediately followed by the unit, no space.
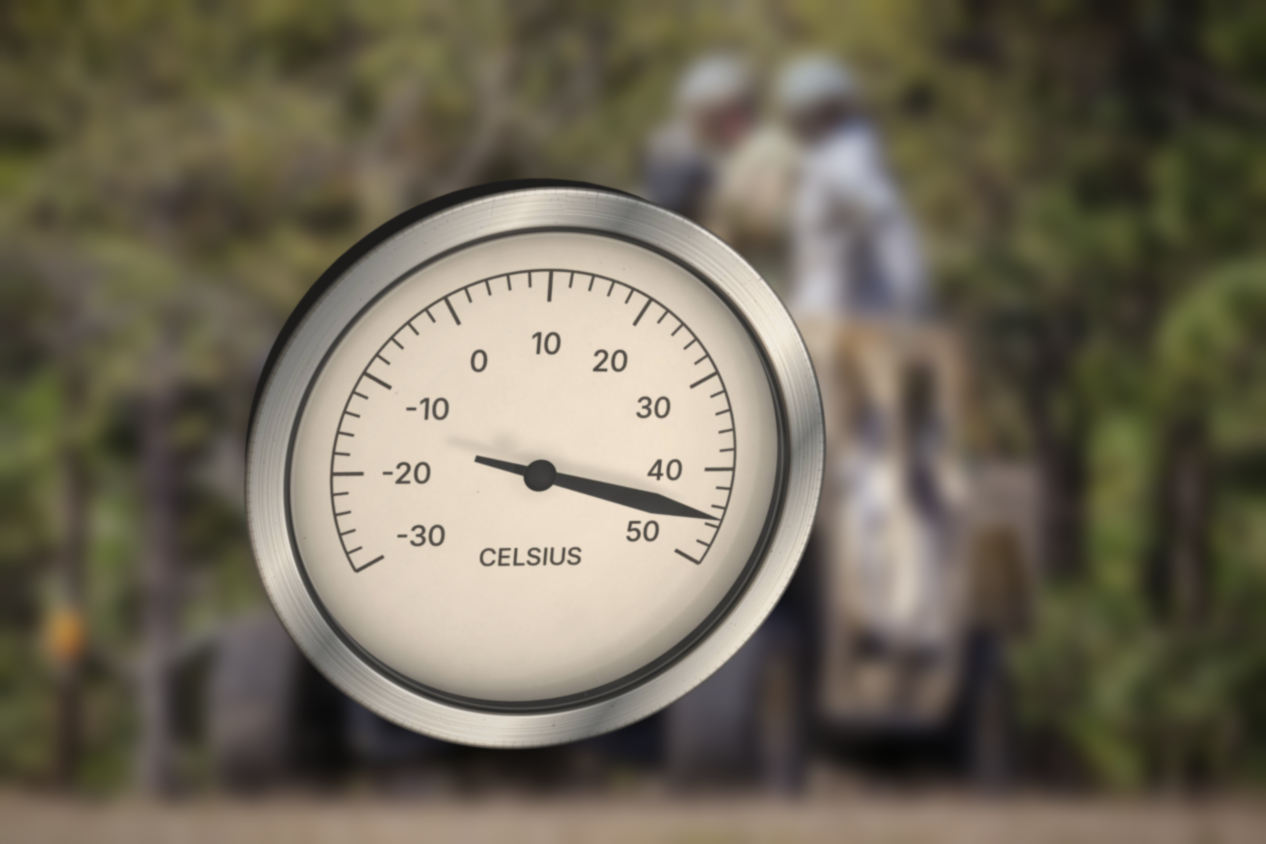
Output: 45°C
